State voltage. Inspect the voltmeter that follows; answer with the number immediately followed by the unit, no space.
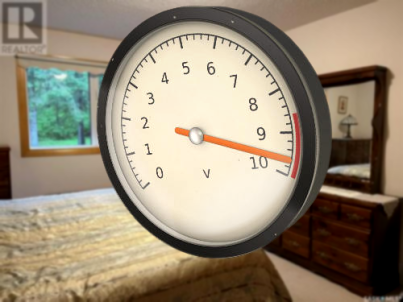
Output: 9.6V
